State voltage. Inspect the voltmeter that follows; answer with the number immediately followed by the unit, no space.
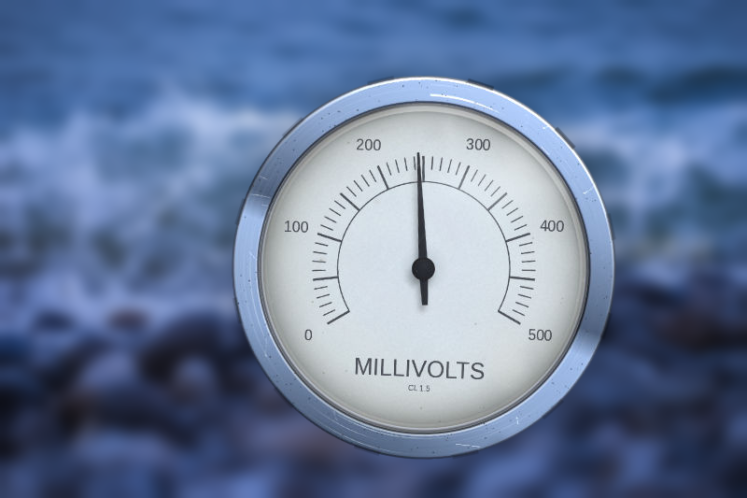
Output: 245mV
